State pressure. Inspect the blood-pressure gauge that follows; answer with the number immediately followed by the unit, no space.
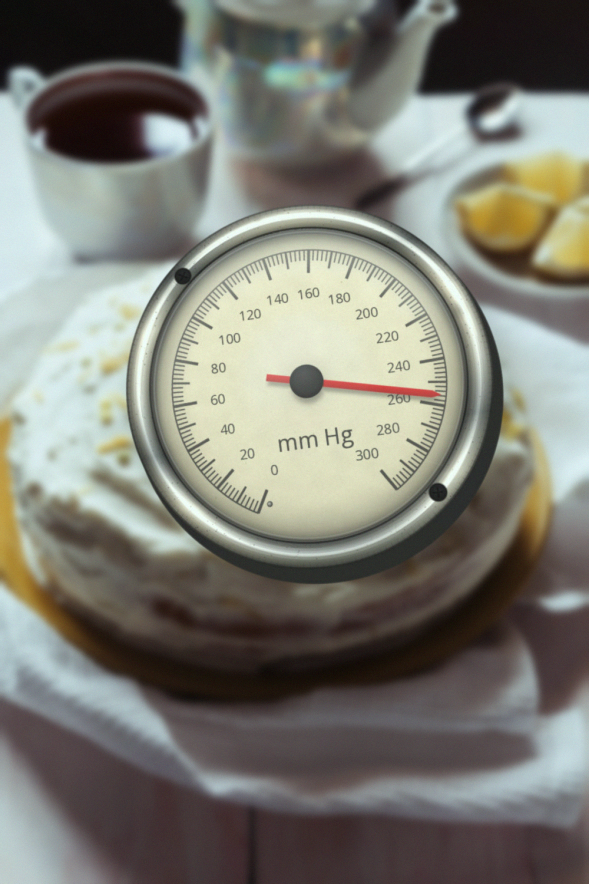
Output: 256mmHg
